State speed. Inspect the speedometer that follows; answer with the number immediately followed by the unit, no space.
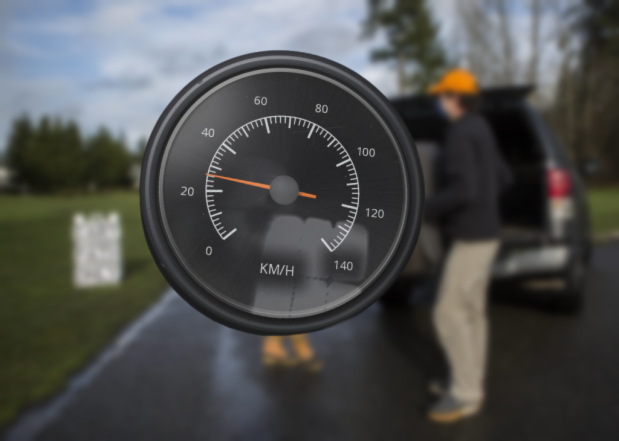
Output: 26km/h
